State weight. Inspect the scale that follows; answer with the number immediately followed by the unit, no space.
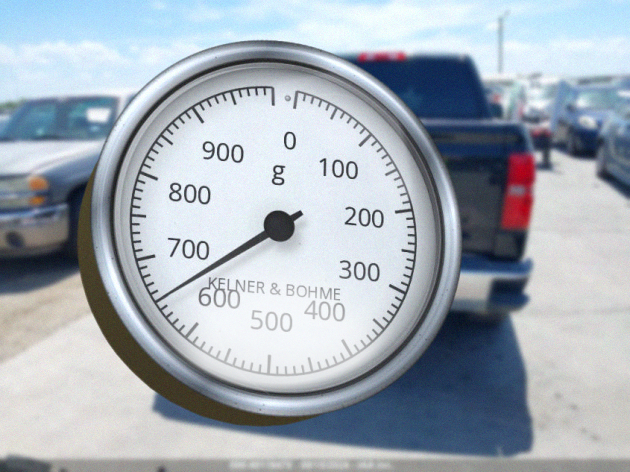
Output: 650g
